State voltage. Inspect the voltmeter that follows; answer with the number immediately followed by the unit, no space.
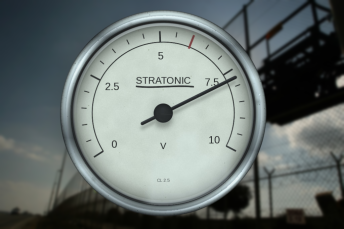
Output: 7.75V
